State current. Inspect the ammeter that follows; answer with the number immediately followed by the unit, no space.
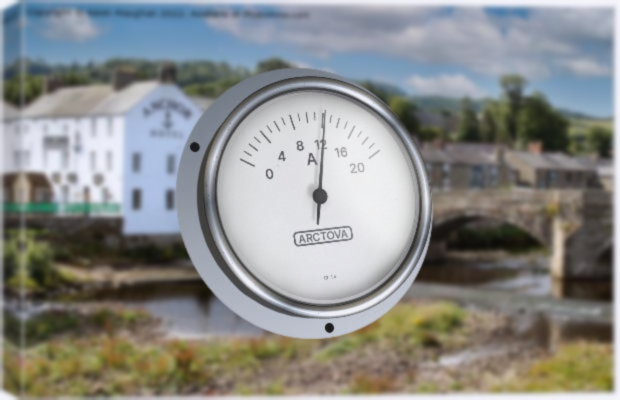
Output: 12A
